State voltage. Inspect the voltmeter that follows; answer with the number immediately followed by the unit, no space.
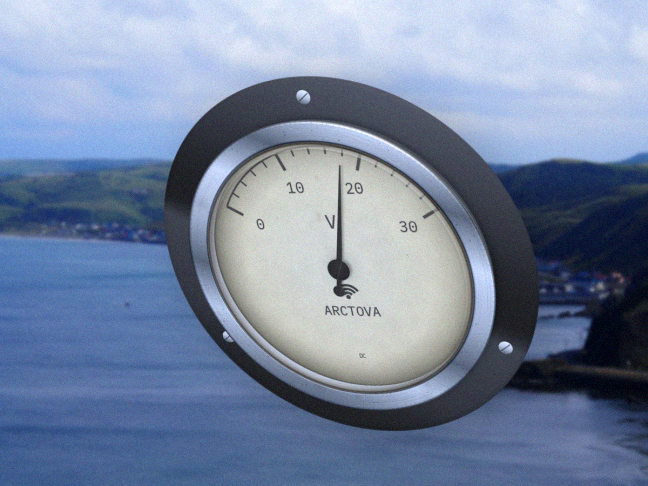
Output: 18V
